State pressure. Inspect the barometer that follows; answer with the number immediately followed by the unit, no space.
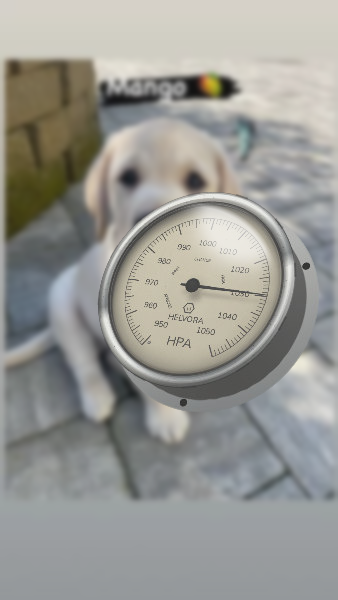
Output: 1030hPa
